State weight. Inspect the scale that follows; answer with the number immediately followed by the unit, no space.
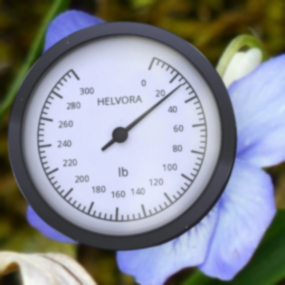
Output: 28lb
